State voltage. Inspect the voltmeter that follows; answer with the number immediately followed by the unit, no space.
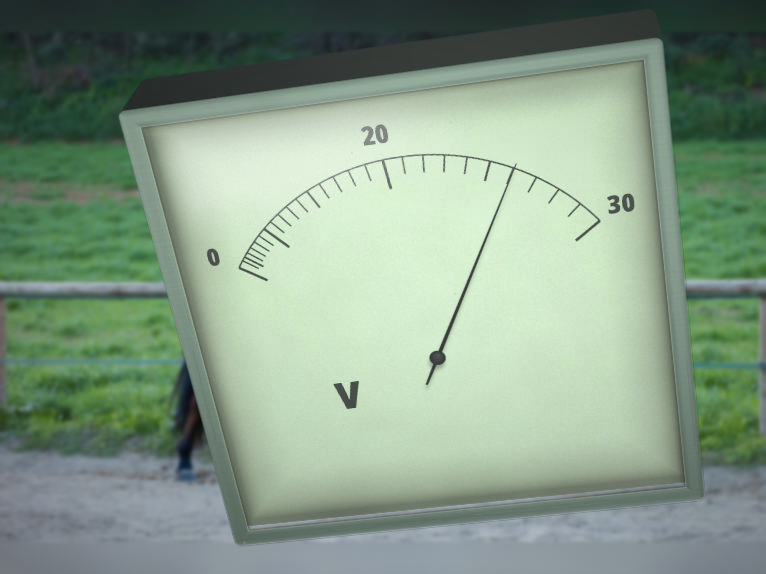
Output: 26V
